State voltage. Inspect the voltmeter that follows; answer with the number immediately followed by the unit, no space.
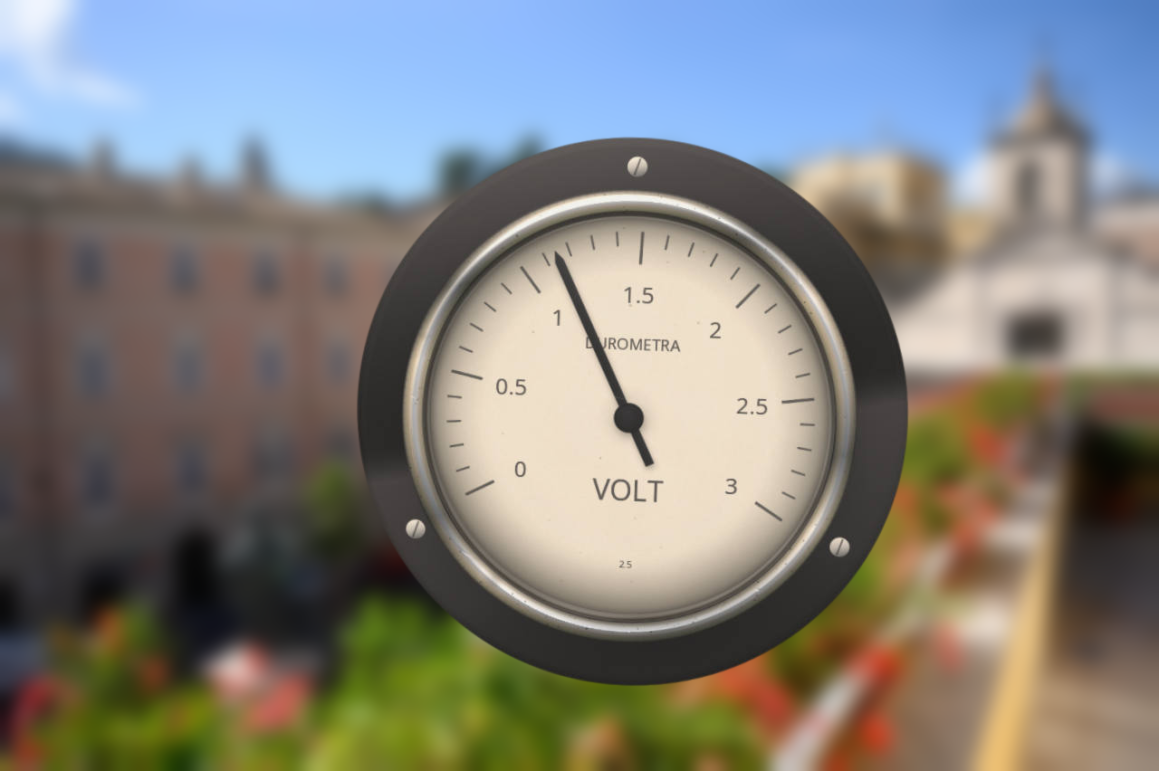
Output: 1.15V
